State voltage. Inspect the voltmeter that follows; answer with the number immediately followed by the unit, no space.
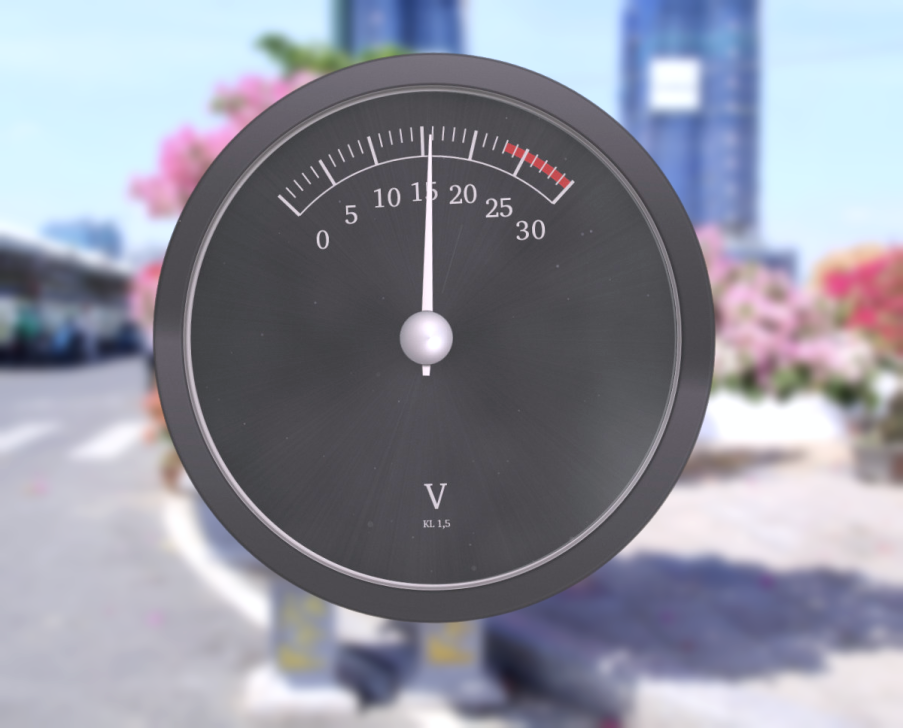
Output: 16V
